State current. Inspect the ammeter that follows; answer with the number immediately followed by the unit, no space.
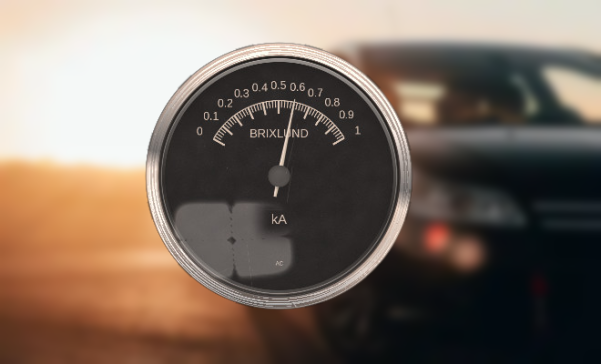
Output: 0.6kA
